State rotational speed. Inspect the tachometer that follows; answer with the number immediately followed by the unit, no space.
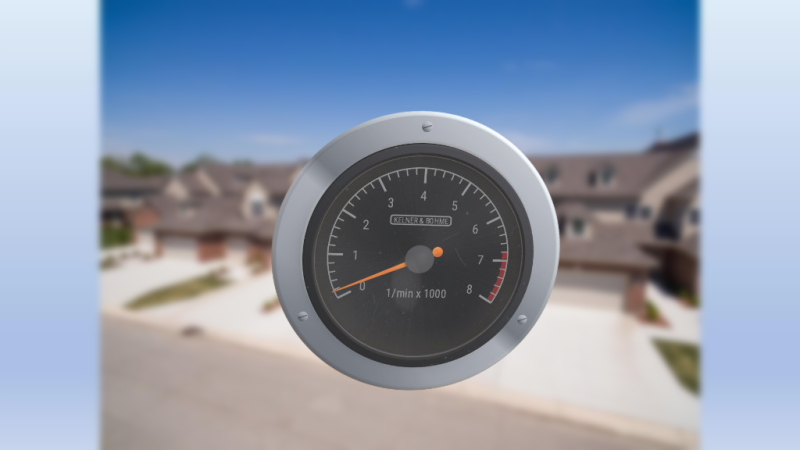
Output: 200rpm
